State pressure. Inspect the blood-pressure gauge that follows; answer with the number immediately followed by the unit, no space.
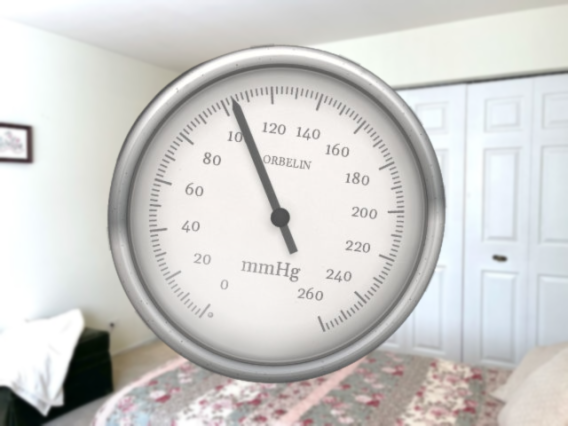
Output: 104mmHg
